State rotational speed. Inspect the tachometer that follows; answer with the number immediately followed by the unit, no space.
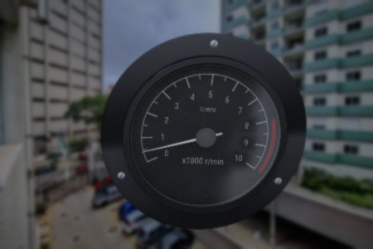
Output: 500rpm
